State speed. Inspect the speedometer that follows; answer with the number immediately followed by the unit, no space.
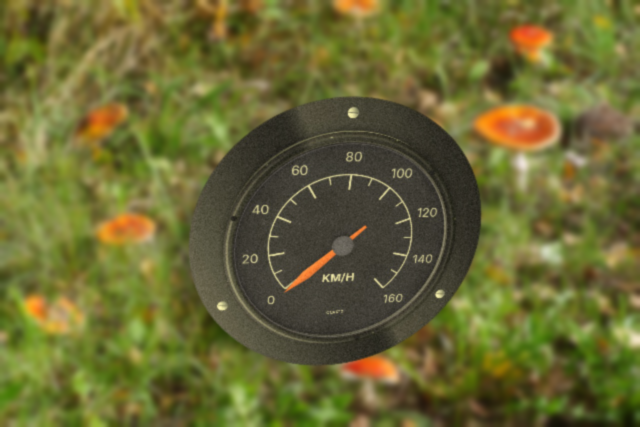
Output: 0km/h
